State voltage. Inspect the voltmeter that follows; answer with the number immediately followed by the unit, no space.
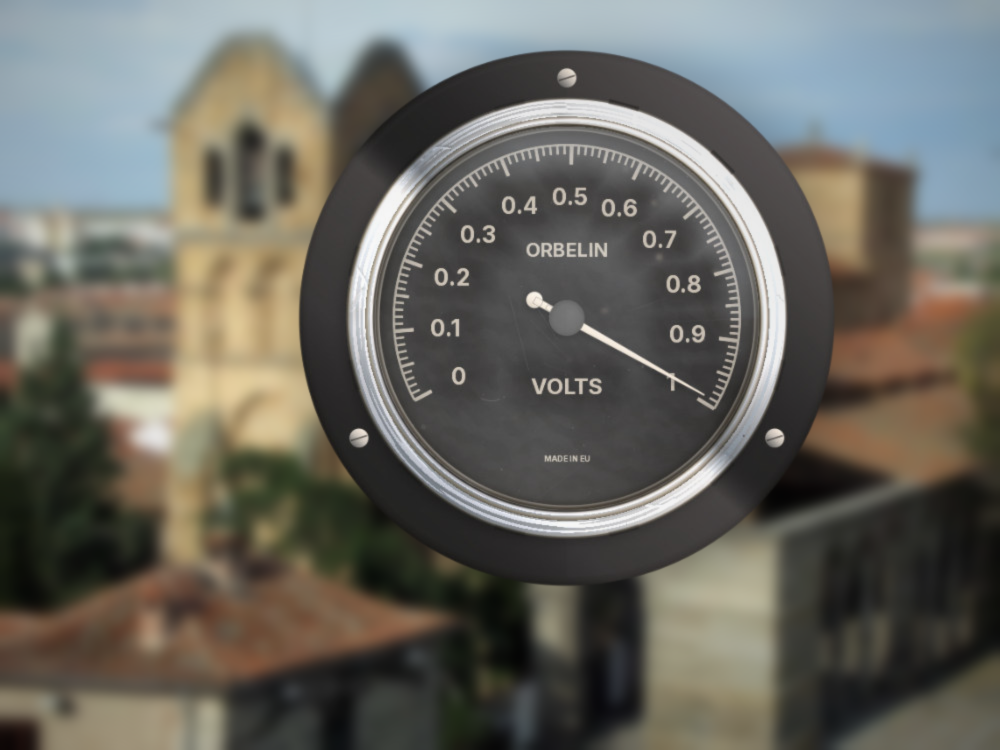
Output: 0.99V
